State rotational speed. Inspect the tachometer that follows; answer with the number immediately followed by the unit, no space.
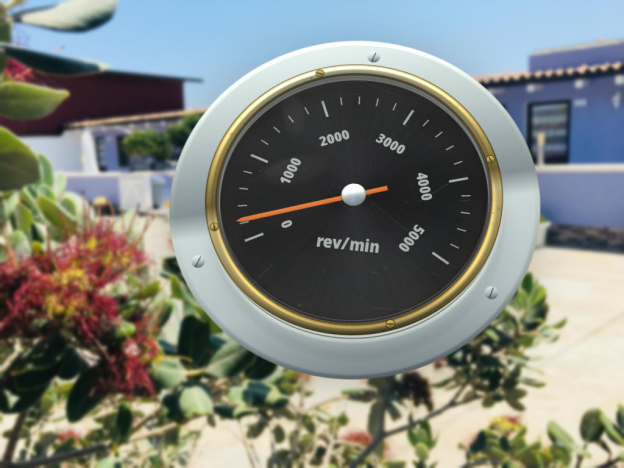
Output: 200rpm
